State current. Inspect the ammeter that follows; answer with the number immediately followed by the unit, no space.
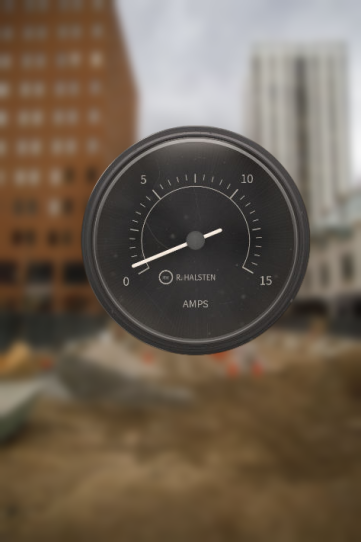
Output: 0.5A
